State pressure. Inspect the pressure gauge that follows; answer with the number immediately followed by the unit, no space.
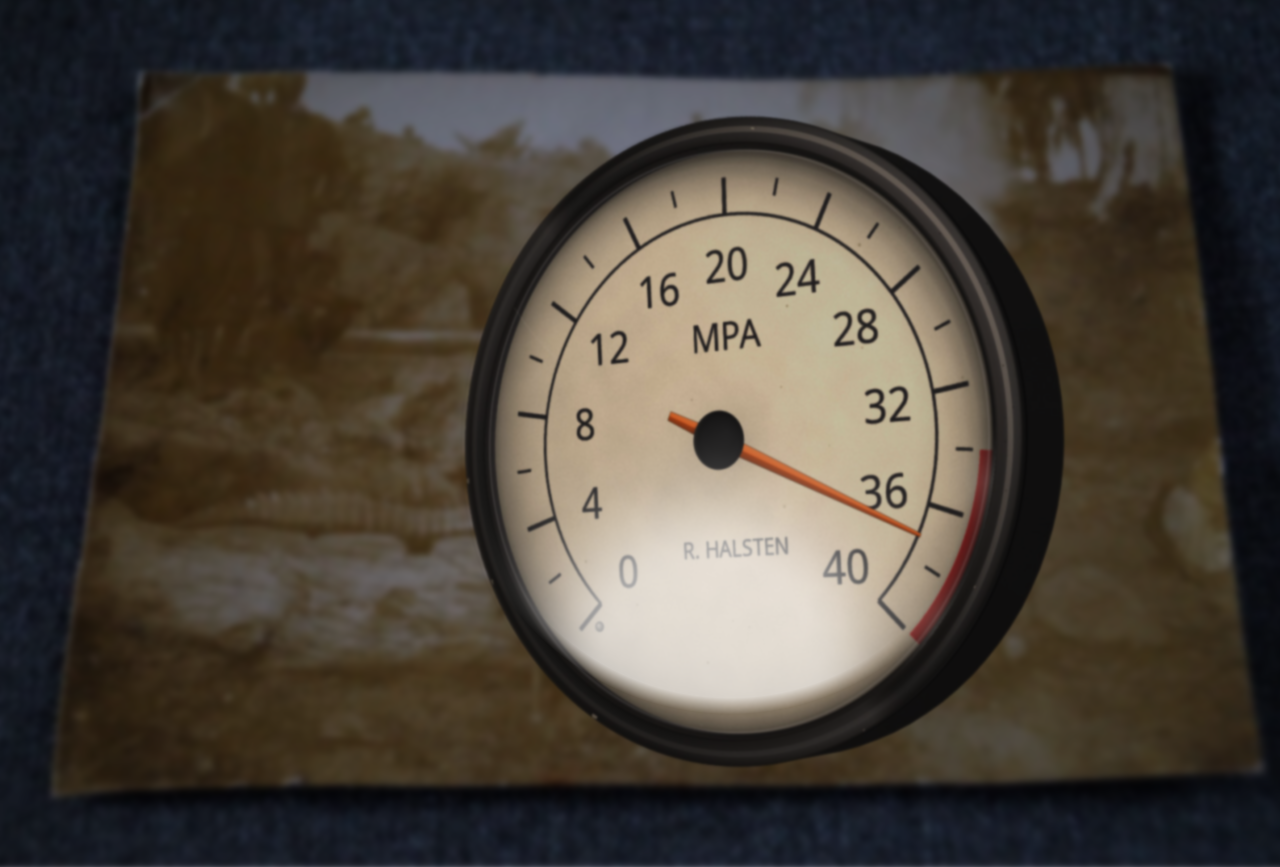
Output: 37MPa
